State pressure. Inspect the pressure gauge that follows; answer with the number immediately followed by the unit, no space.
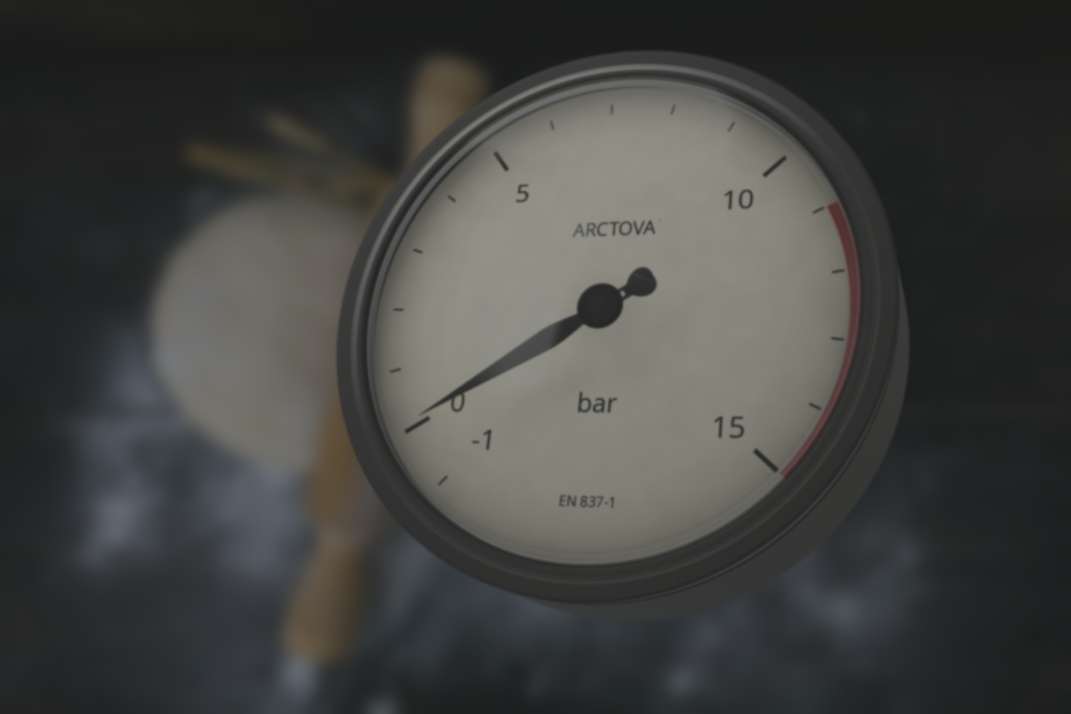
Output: 0bar
